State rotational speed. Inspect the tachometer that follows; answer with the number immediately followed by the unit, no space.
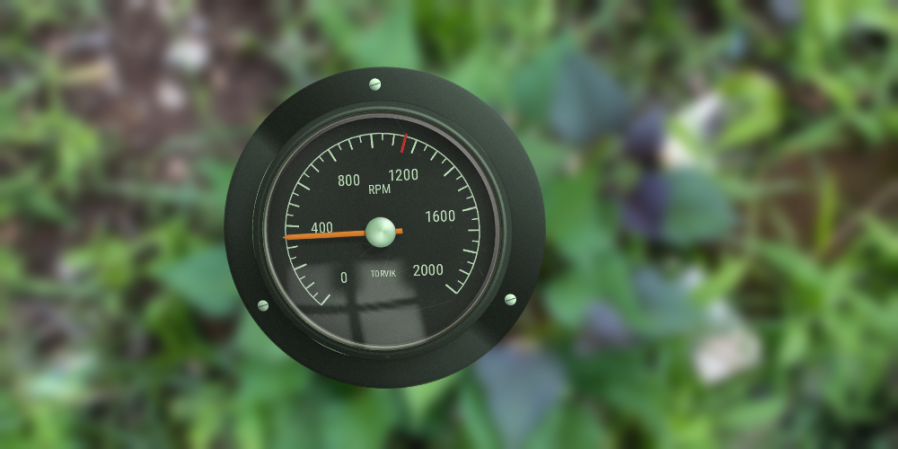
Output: 350rpm
